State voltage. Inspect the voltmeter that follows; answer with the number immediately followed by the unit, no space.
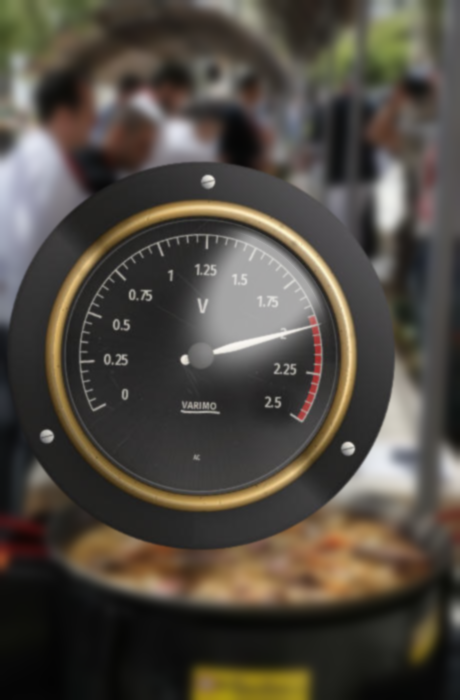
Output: 2V
